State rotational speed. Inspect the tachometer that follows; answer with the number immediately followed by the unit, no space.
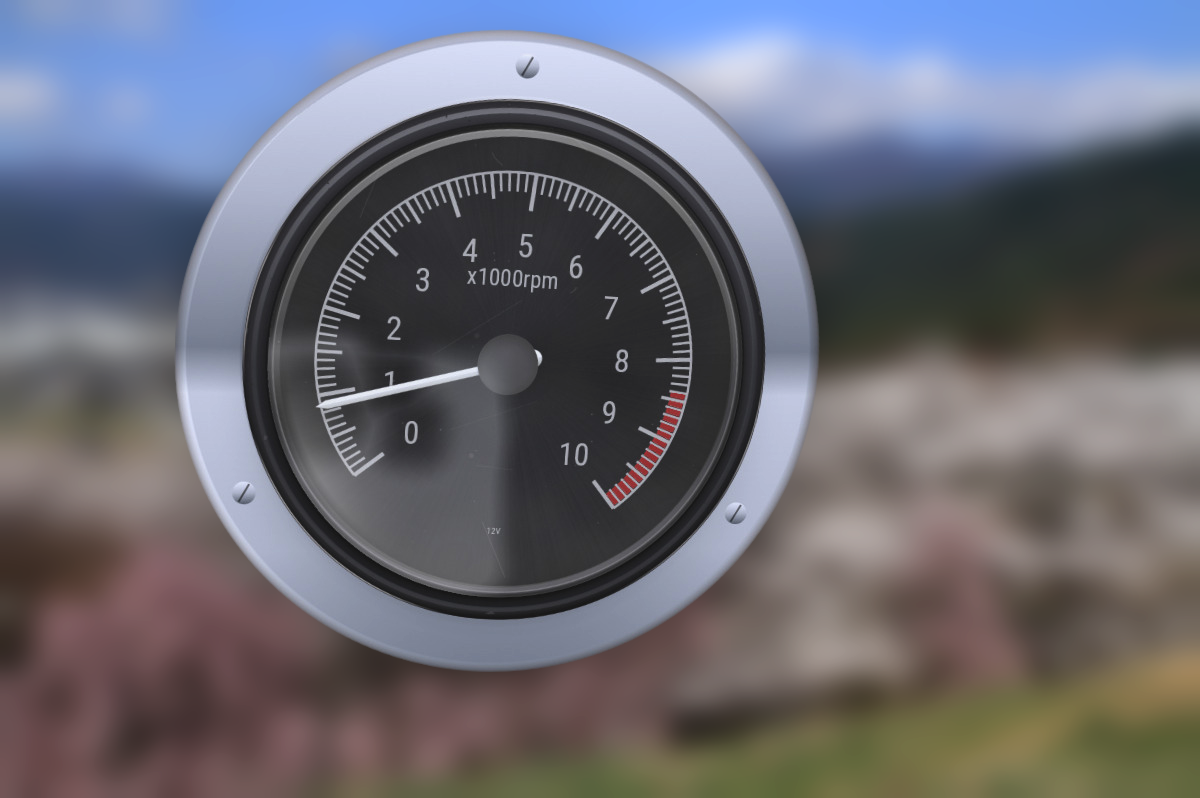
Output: 900rpm
